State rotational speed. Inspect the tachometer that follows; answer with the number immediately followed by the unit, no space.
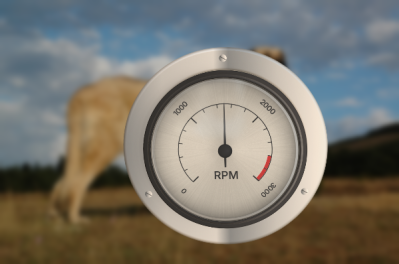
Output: 1500rpm
